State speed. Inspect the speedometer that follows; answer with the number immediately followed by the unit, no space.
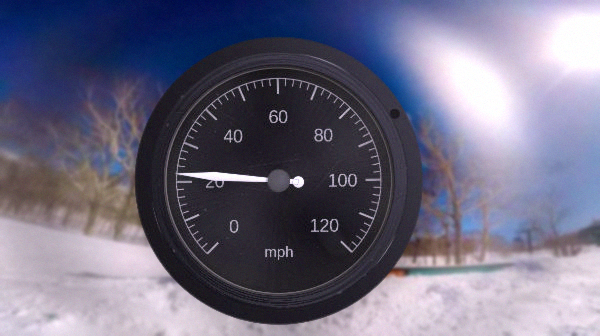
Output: 22mph
